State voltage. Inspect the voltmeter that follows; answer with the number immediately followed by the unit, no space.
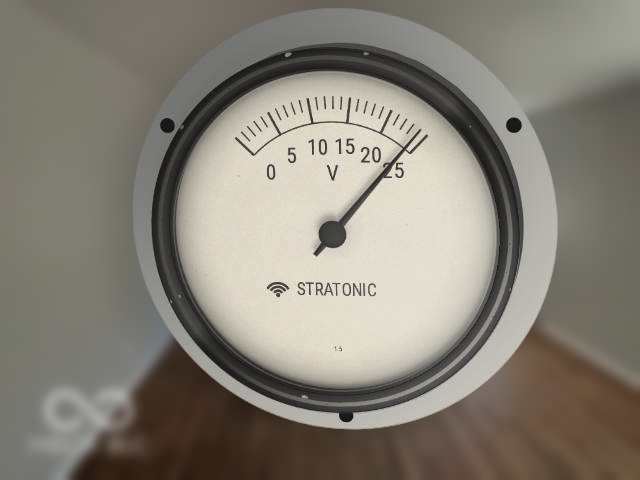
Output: 24V
